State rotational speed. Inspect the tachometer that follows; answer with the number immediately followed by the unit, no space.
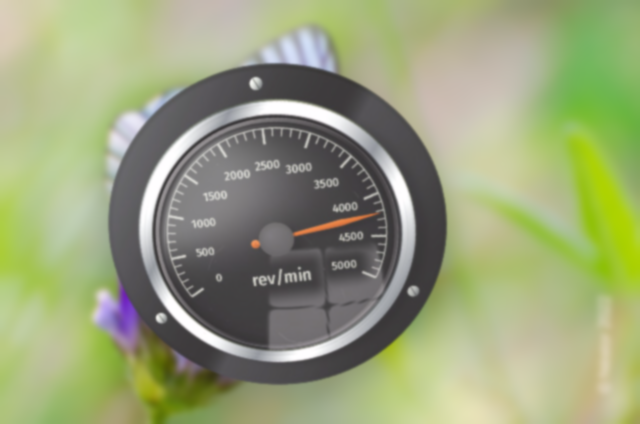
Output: 4200rpm
